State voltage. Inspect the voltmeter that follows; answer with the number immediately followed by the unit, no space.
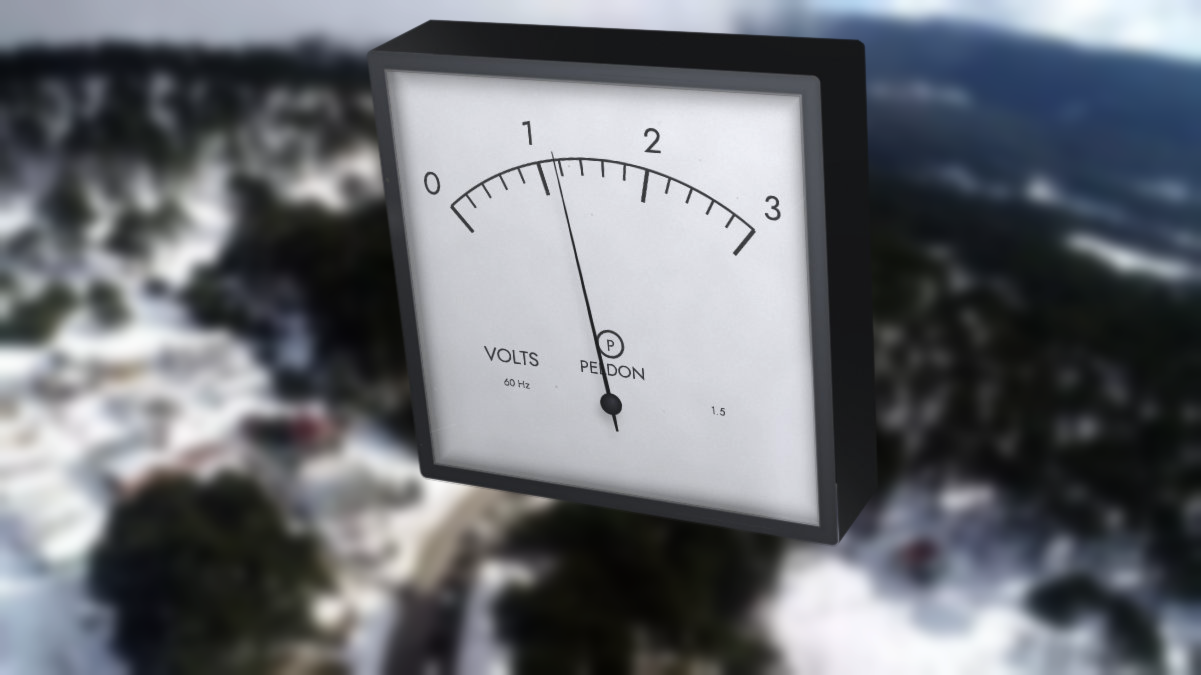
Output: 1.2V
